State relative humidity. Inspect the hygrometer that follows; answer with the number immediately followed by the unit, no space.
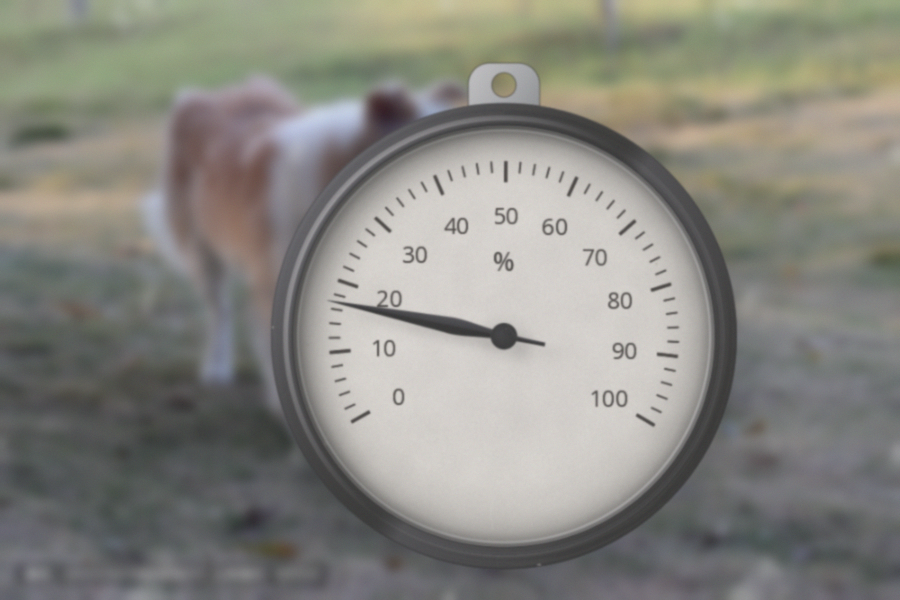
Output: 17%
